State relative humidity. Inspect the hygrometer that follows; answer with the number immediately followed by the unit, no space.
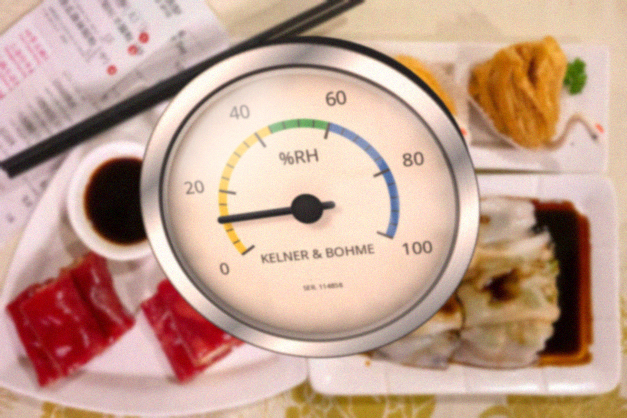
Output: 12%
